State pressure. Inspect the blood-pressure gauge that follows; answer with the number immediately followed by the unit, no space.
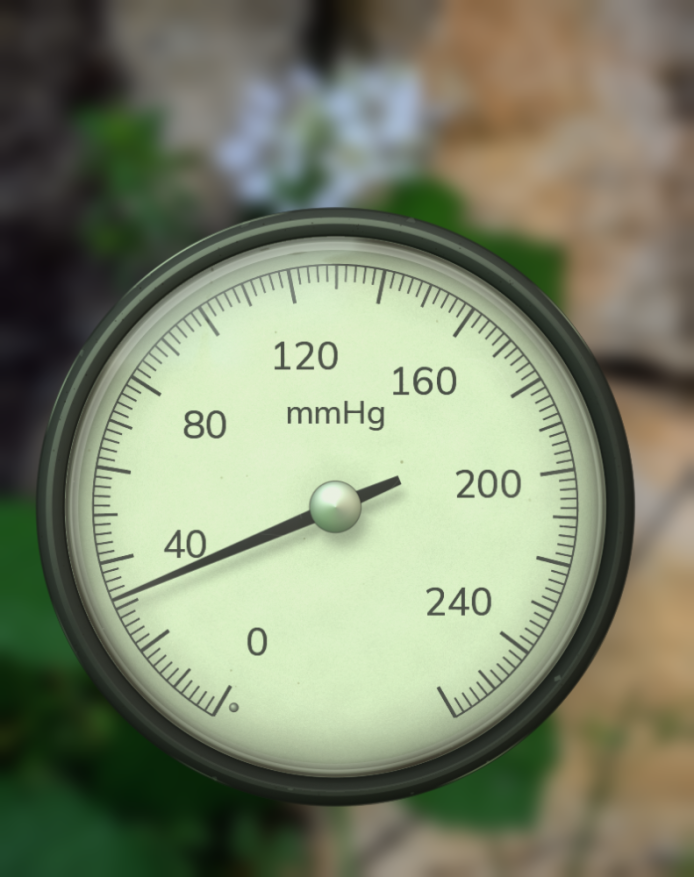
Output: 32mmHg
